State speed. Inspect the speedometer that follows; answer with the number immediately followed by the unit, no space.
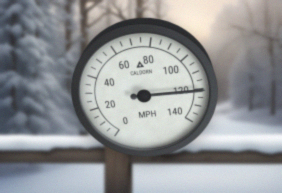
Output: 120mph
